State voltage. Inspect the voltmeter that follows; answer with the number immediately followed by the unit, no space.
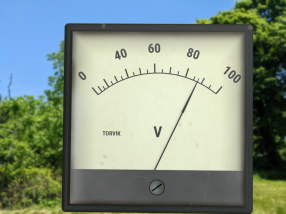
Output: 87.5V
